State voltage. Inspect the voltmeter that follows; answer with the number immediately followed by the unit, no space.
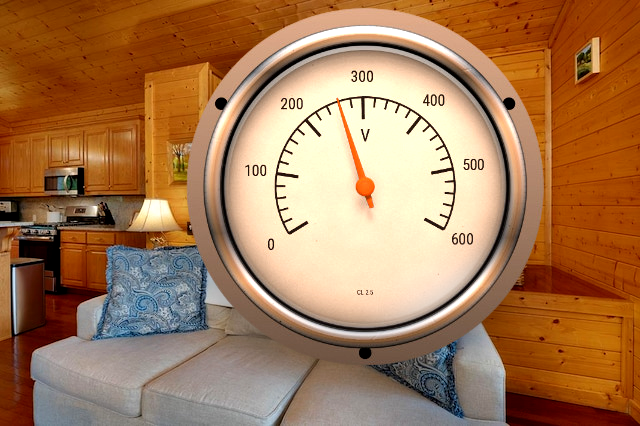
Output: 260V
